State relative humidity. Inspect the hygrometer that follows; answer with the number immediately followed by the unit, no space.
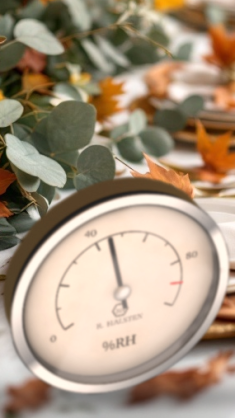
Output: 45%
